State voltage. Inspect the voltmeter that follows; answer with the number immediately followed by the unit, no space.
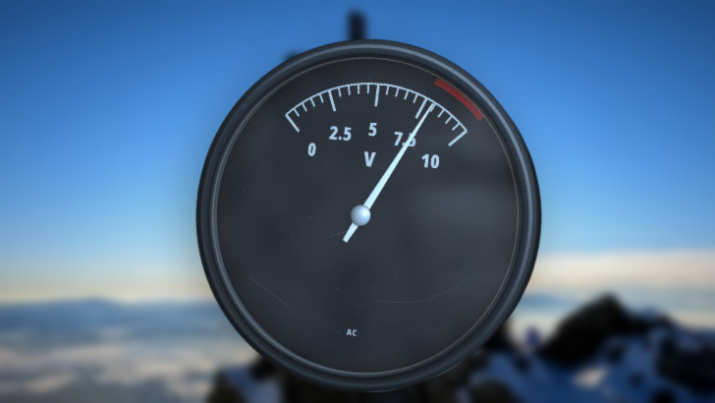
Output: 8V
